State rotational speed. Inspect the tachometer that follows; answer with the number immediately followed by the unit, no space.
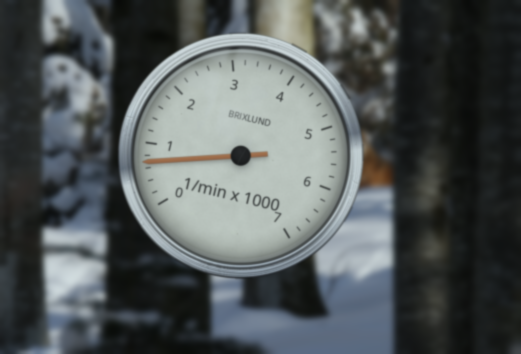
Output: 700rpm
